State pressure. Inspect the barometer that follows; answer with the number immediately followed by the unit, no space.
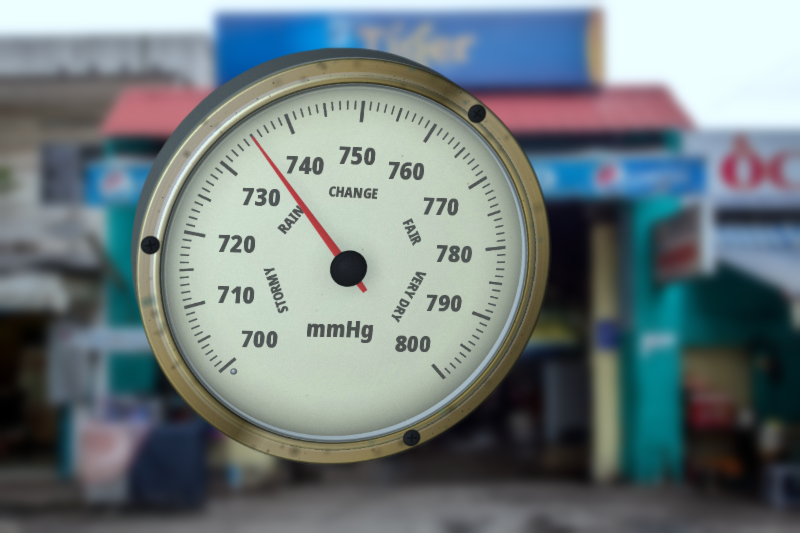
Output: 735mmHg
